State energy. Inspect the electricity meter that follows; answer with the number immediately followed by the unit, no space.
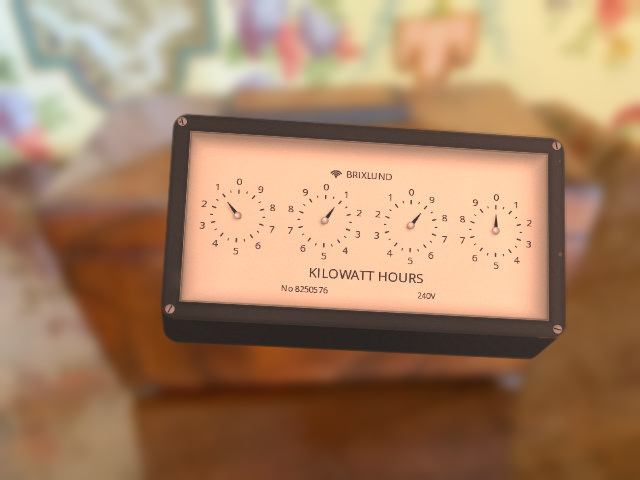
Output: 1090kWh
